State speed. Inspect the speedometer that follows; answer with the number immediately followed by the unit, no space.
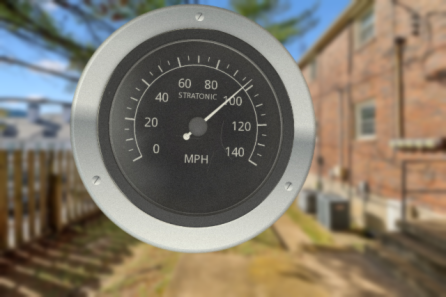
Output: 97.5mph
